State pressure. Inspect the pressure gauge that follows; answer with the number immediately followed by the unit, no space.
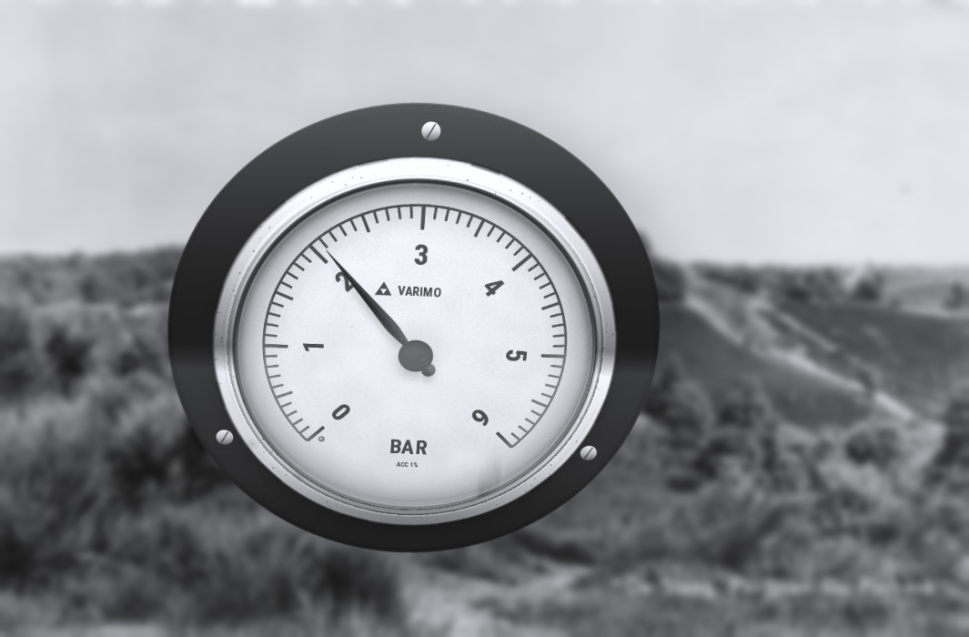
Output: 2.1bar
